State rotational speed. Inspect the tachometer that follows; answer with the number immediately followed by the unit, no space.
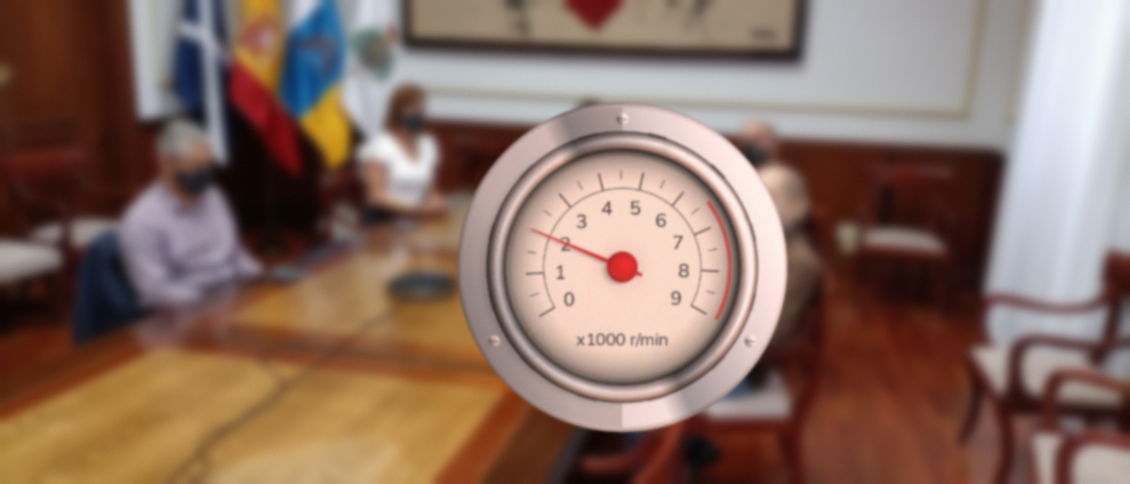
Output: 2000rpm
